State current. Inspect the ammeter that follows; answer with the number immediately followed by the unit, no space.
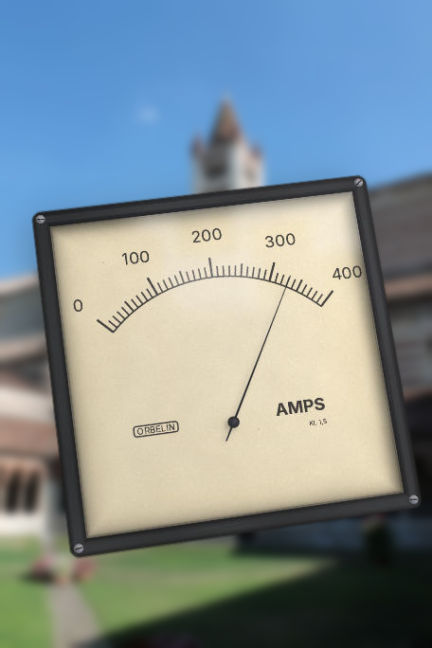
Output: 330A
